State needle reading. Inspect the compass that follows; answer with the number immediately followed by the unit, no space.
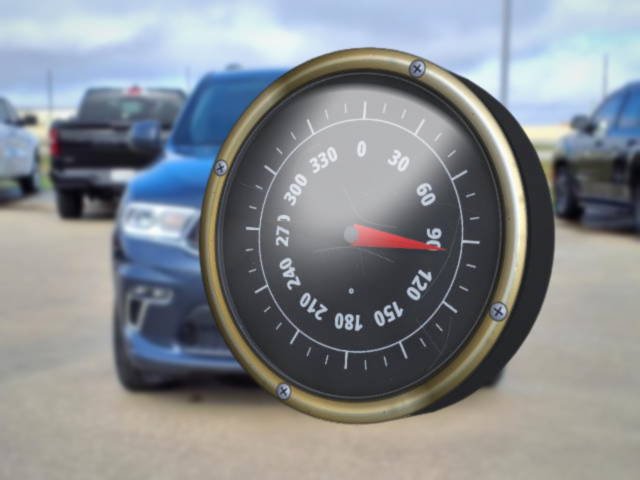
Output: 95°
